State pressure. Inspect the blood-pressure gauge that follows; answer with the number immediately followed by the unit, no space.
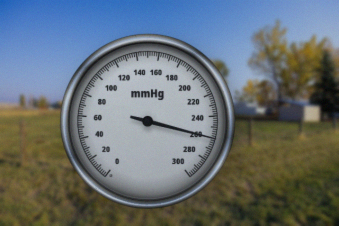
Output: 260mmHg
